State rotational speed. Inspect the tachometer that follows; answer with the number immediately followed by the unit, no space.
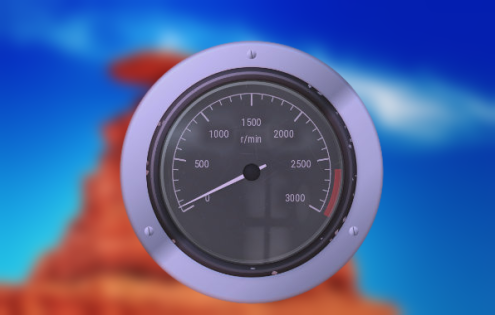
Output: 50rpm
